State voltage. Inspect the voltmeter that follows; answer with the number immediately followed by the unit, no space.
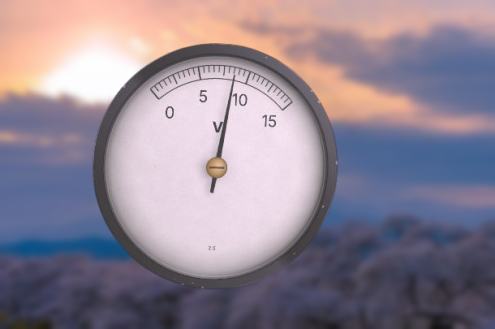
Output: 8.5V
